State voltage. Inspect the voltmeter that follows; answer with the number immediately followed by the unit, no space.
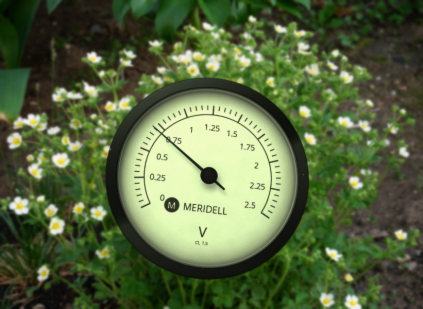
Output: 0.7V
